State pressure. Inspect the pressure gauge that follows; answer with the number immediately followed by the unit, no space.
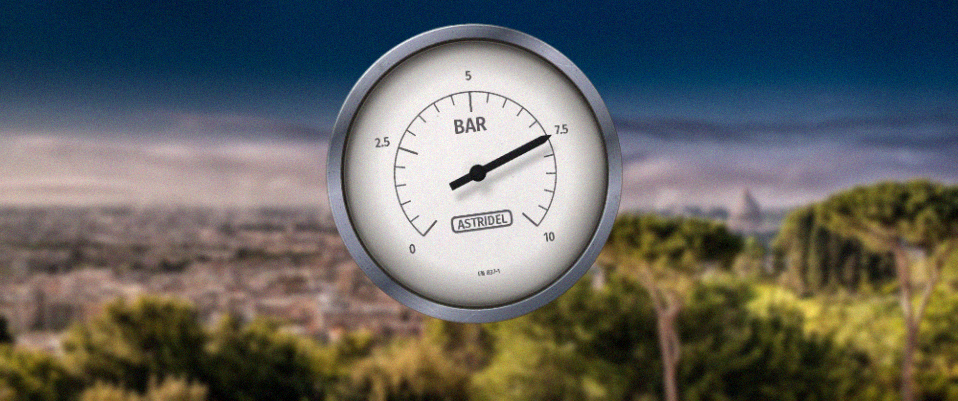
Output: 7.5bar
